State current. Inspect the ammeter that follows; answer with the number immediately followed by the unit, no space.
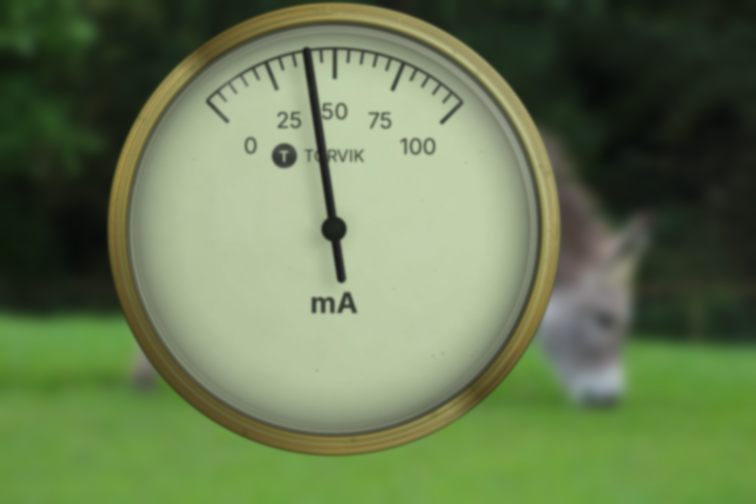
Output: 40mA
